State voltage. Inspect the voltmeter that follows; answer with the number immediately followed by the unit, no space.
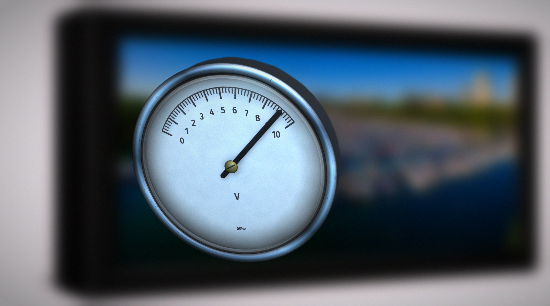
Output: 9V
